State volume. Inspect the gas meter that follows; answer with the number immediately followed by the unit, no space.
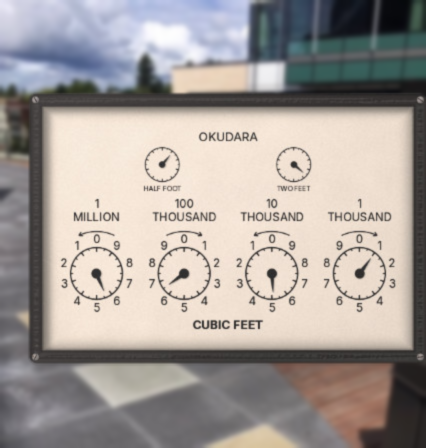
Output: 565100ft³
